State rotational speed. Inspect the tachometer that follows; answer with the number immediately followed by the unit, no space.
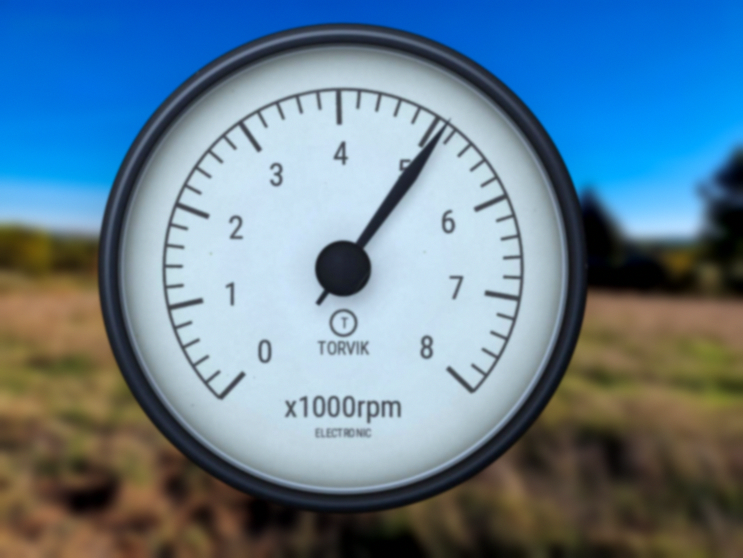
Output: 5100rpm
